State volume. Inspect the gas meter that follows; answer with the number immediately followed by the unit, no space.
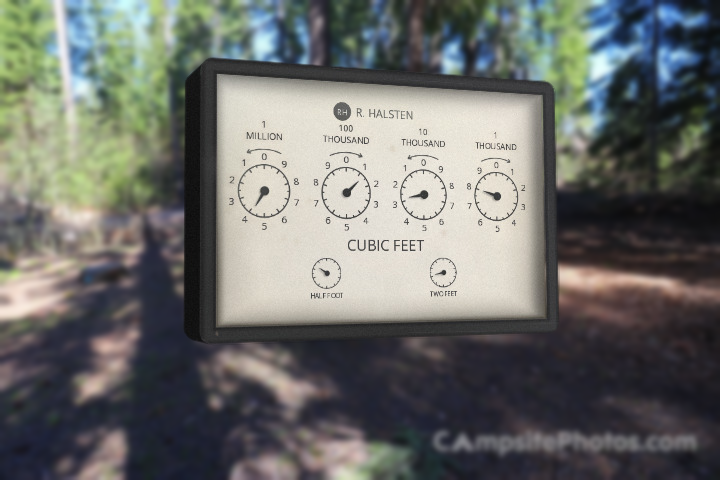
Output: 412800ft³
